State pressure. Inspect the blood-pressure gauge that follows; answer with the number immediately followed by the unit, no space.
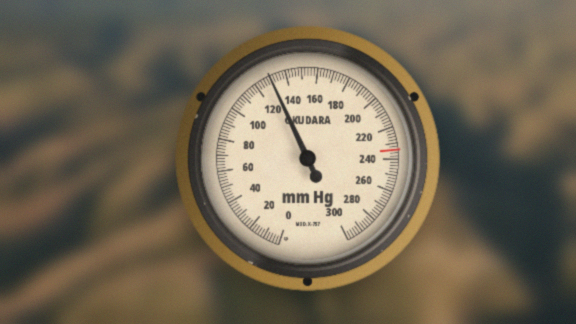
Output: 130mmHg
